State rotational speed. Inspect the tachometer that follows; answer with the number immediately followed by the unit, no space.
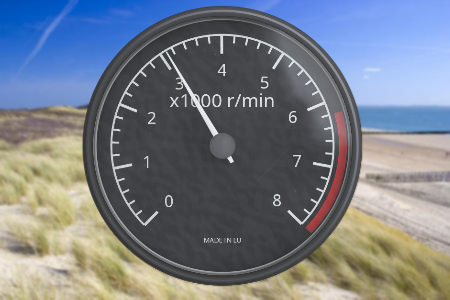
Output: 3100rpm
